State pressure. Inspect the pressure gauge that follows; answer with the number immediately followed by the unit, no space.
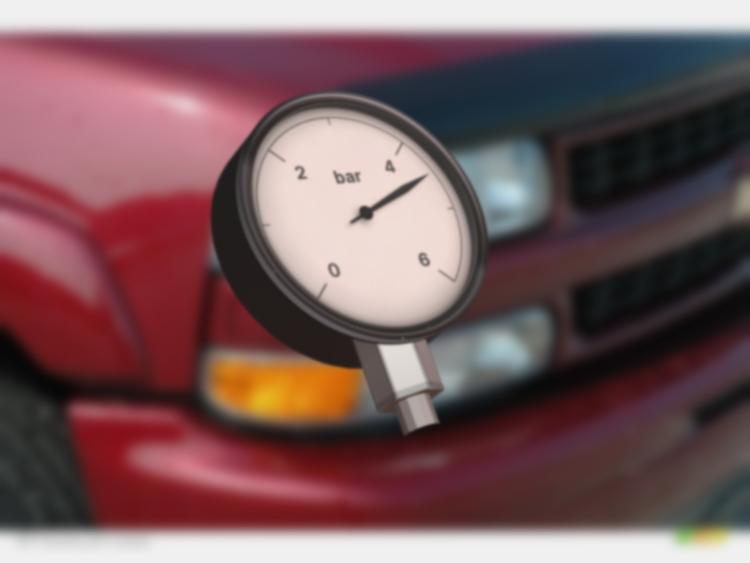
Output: 4.5bar
